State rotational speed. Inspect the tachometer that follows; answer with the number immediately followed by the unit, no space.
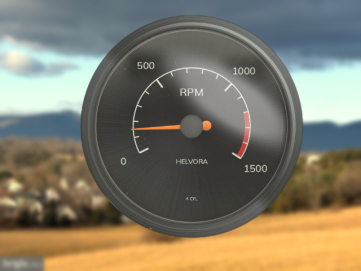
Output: 150rpm
